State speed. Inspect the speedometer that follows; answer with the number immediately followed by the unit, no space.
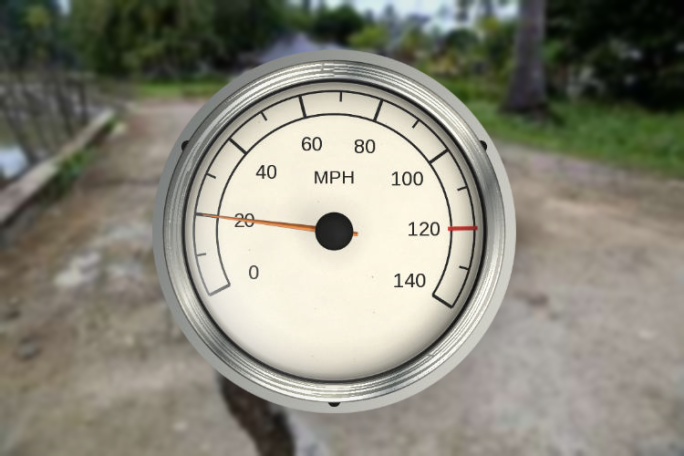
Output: 20mph
